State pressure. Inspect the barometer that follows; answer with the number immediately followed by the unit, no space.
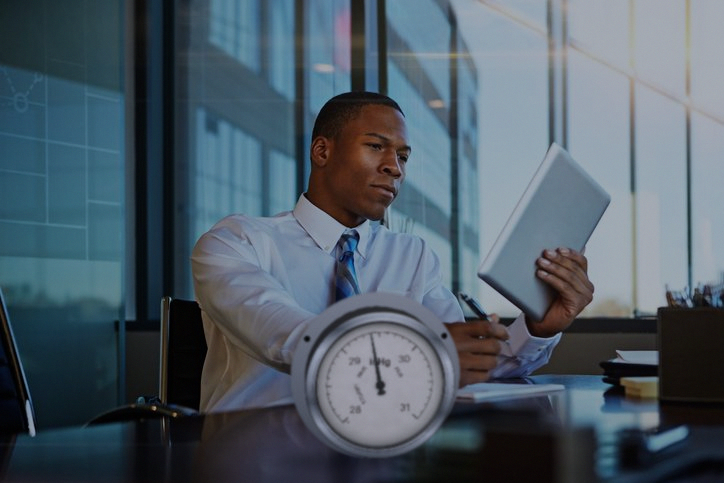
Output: 29.4inHg
